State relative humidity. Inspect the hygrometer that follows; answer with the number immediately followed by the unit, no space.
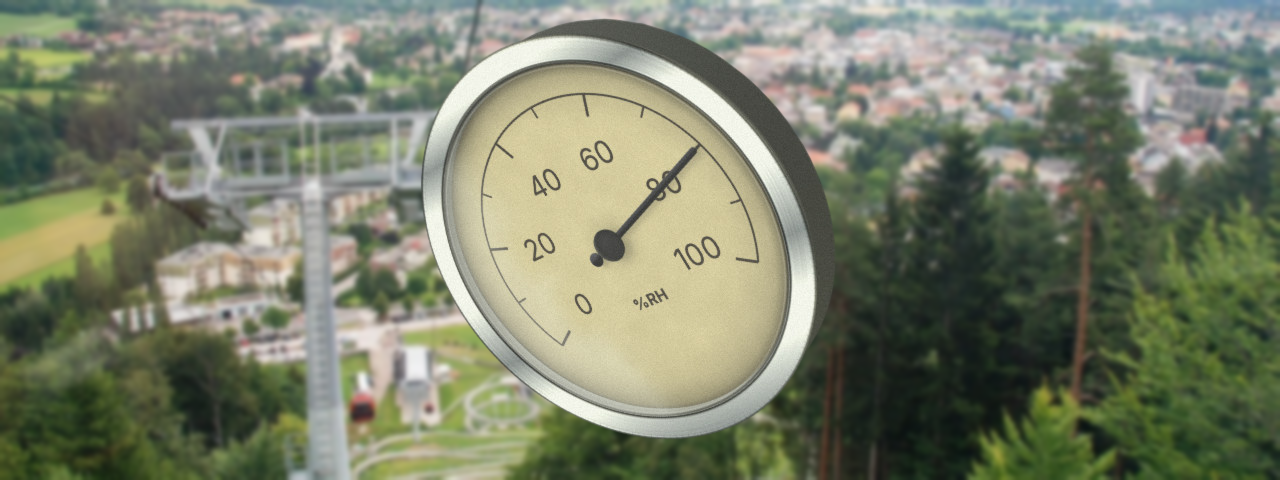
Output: 80%
